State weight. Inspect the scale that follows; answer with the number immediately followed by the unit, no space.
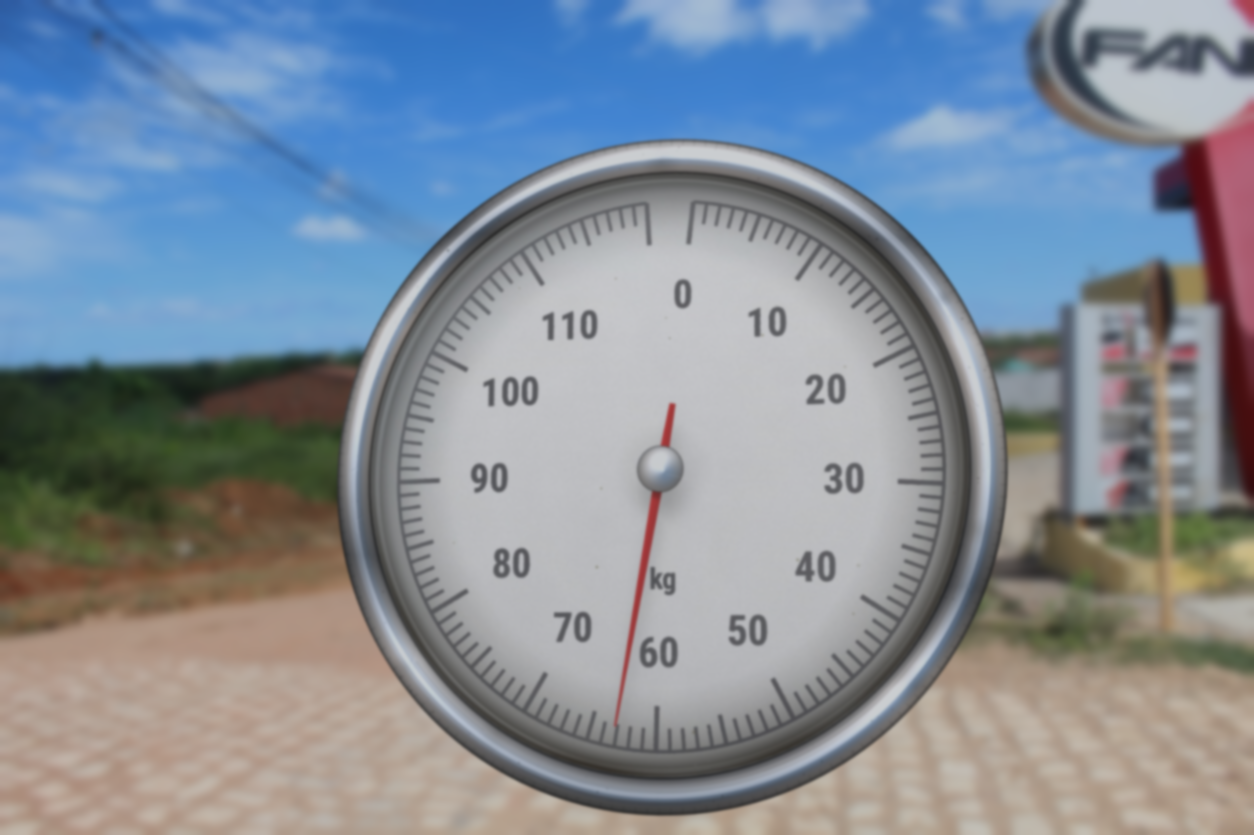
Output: 63kg
